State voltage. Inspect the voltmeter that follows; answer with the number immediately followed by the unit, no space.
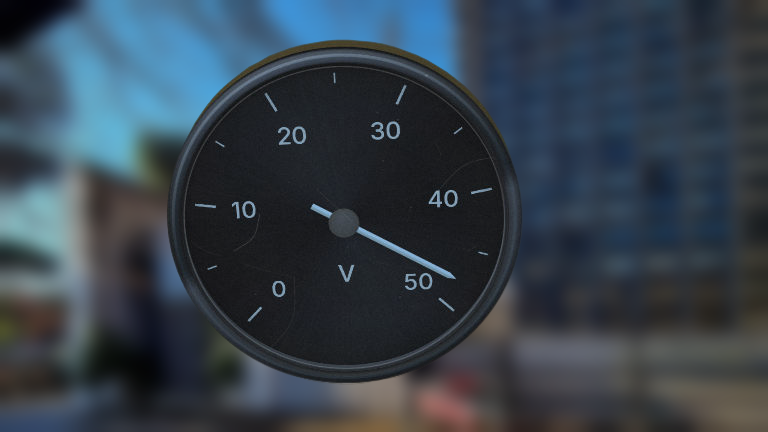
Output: 47.5V
